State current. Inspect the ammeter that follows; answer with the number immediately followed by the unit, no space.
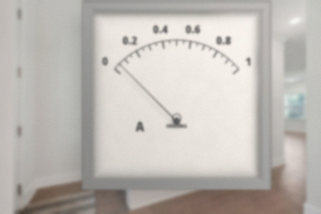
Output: 0.05A
